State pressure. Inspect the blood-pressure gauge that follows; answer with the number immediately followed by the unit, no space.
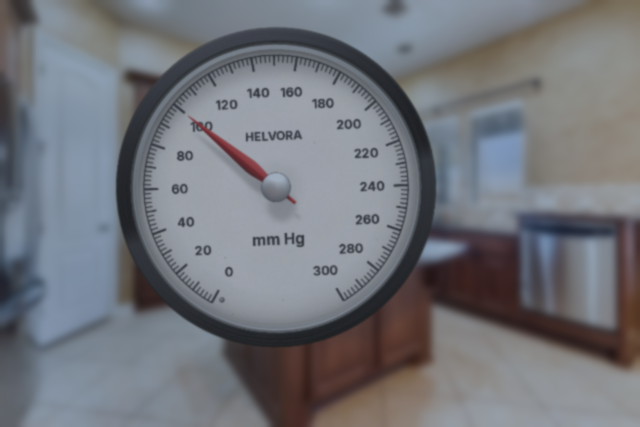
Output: 100mmHg
